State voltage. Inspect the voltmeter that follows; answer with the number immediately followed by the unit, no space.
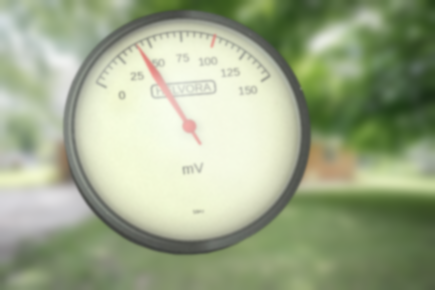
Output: 40mV
